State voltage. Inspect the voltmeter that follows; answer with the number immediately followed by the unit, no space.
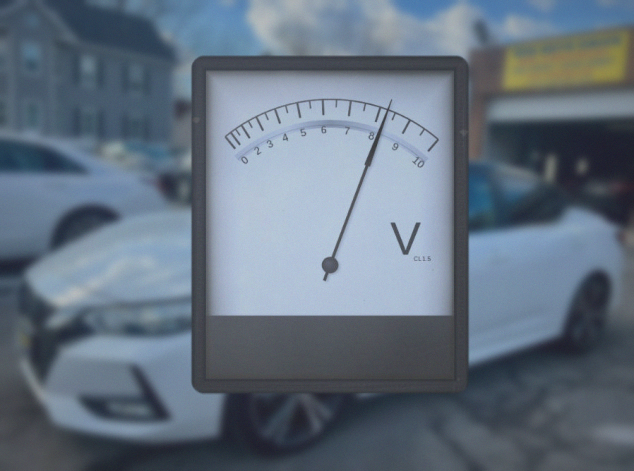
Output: 8.25V
